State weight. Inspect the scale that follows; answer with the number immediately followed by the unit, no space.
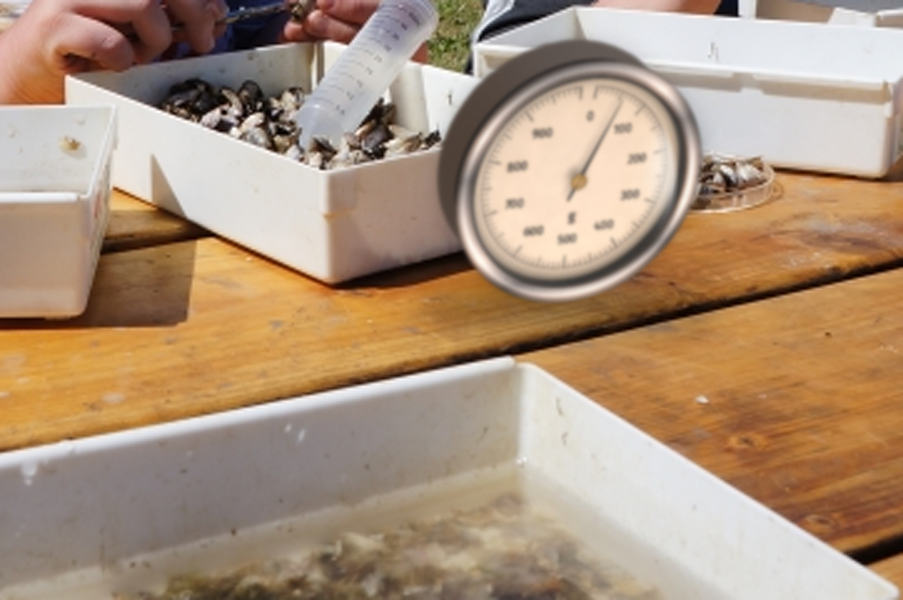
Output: 50g
